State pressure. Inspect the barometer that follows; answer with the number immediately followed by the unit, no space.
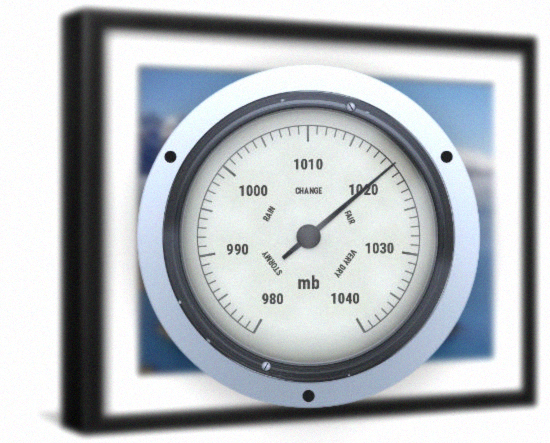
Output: 1020mbar
